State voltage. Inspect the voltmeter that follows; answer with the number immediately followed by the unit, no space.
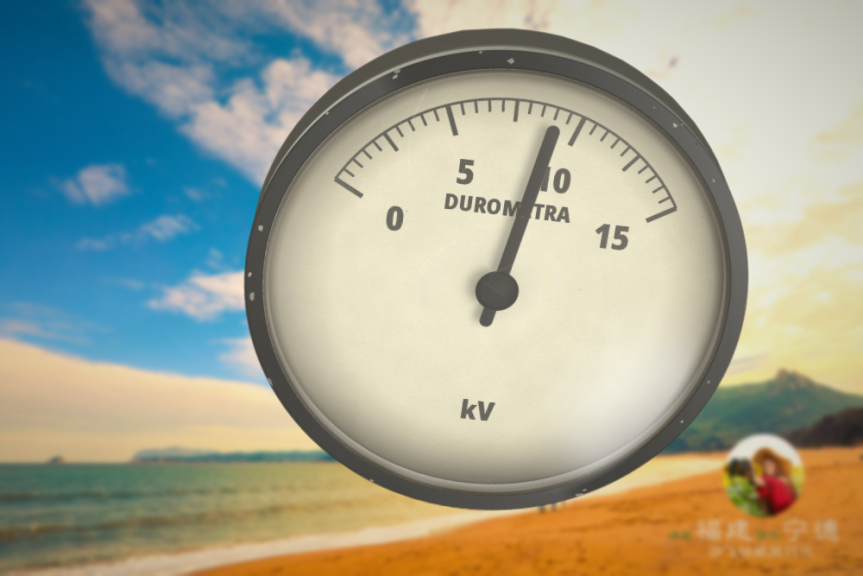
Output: 9kV
